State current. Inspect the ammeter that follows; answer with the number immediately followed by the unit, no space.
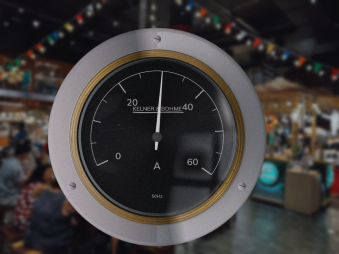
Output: 30A
